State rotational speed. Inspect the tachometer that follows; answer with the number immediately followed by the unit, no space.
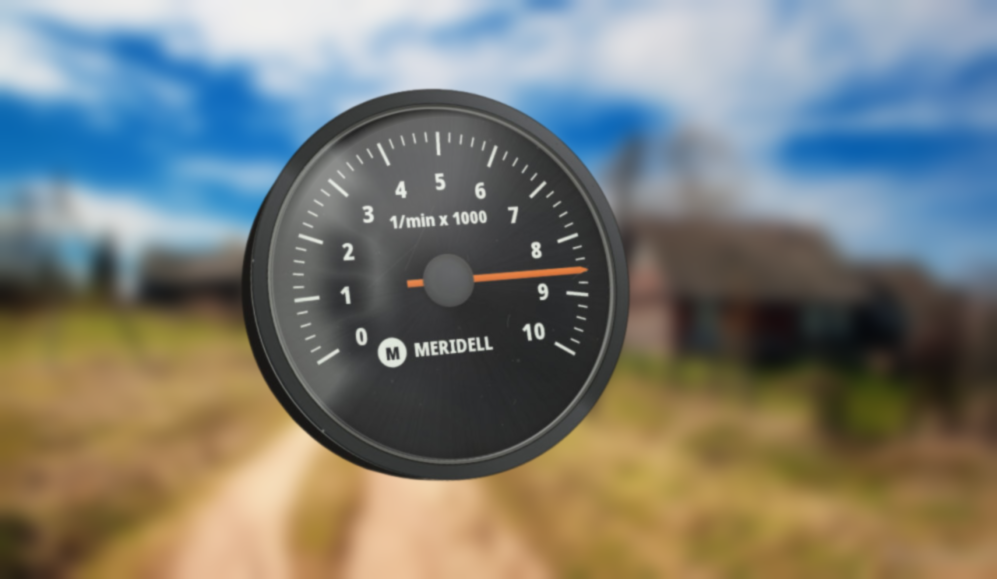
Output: 8600rpm
